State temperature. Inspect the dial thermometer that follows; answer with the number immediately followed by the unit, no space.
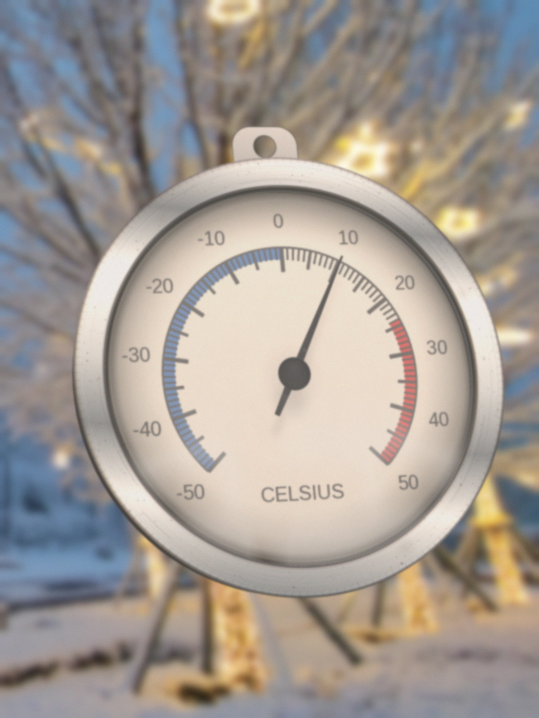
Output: 10°C
